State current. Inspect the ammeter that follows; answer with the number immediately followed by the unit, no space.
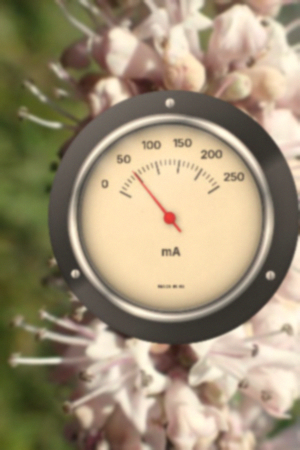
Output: 50mA
